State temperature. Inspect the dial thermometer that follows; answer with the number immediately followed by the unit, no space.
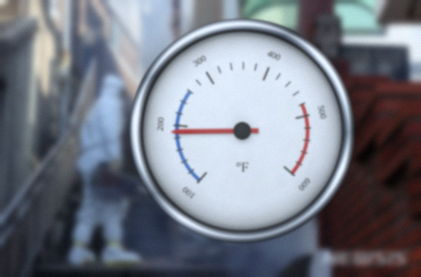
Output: 190°F
